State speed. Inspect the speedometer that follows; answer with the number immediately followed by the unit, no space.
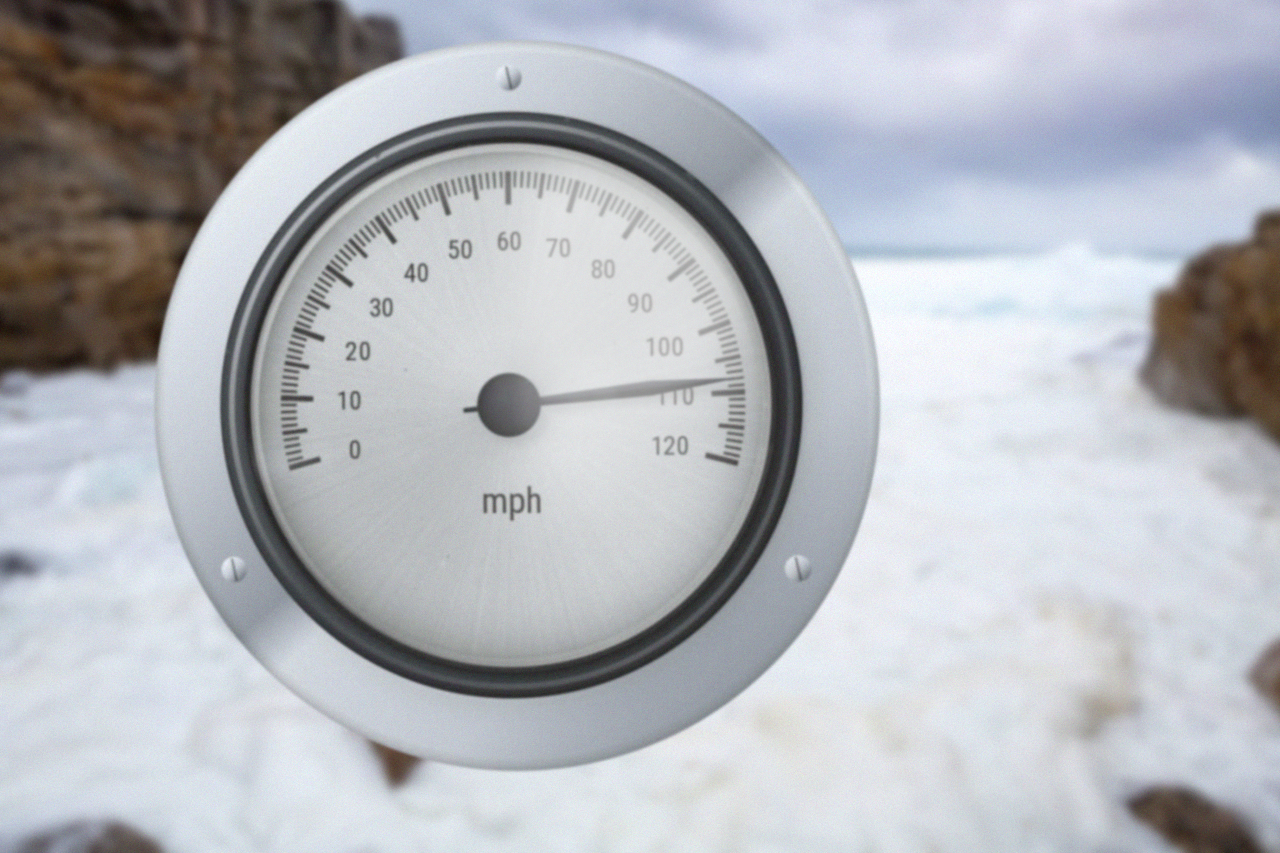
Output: 108mph
